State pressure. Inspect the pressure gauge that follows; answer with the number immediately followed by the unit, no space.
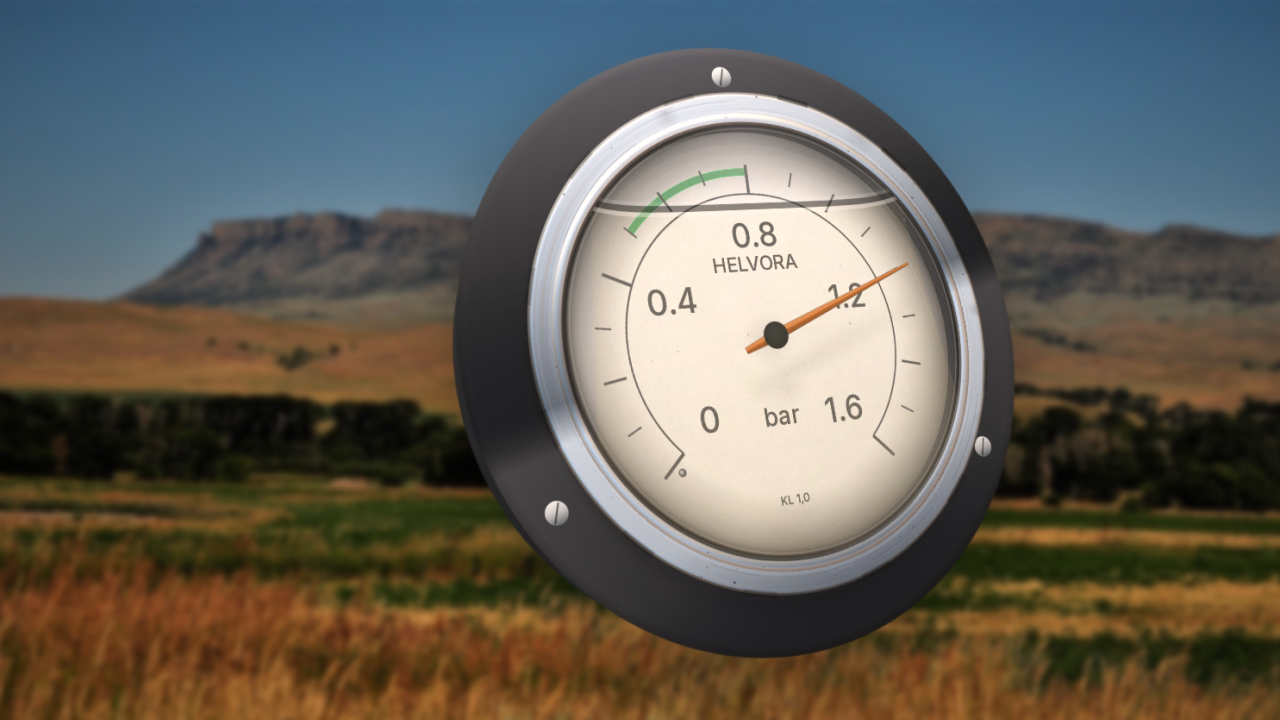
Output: 1.2bar
